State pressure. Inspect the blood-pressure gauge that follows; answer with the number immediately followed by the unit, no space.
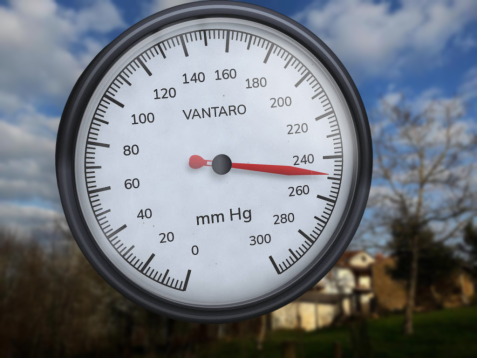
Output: 248mmHg
